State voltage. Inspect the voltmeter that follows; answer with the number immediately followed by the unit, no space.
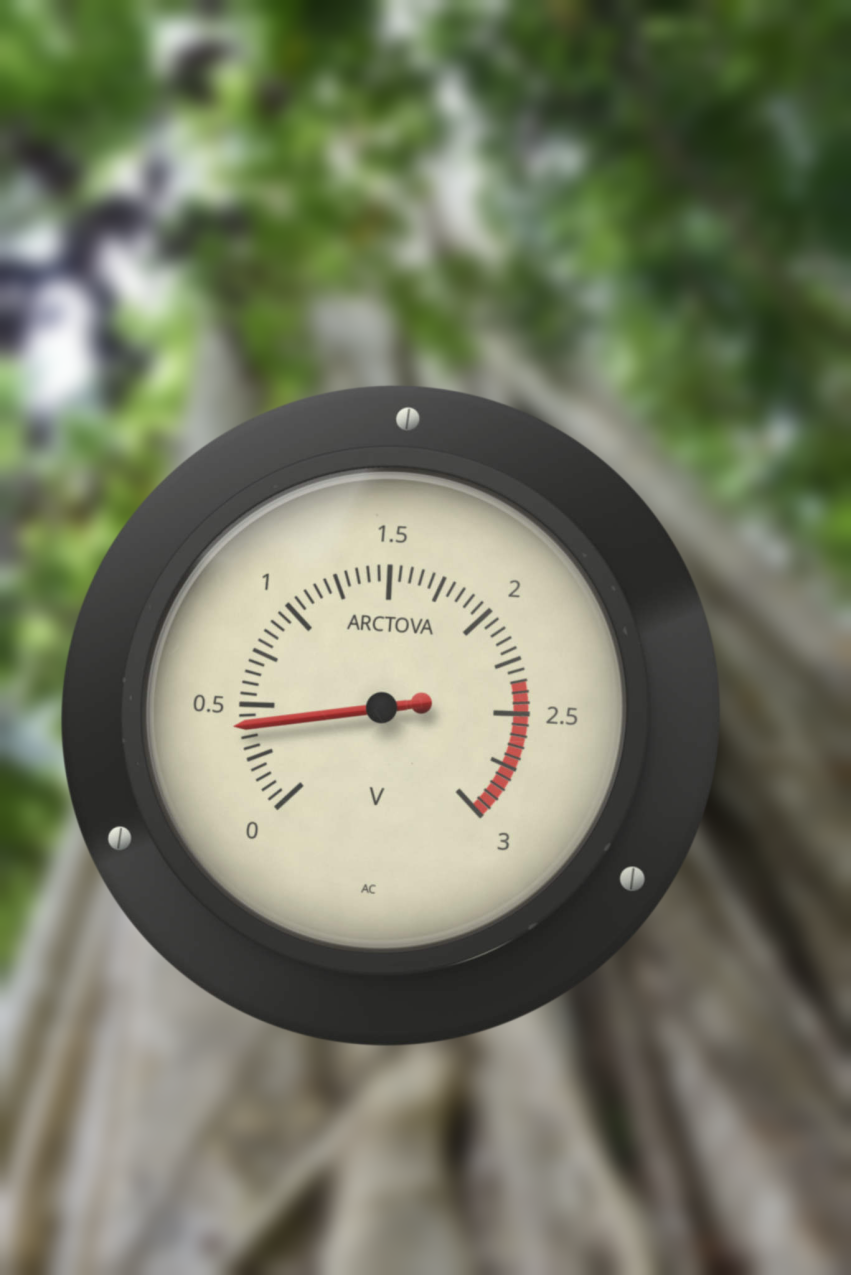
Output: 0.4V
